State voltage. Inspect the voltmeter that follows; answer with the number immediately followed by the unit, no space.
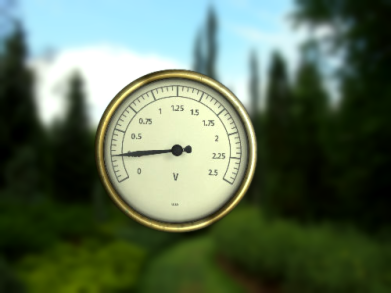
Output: 0.25V
